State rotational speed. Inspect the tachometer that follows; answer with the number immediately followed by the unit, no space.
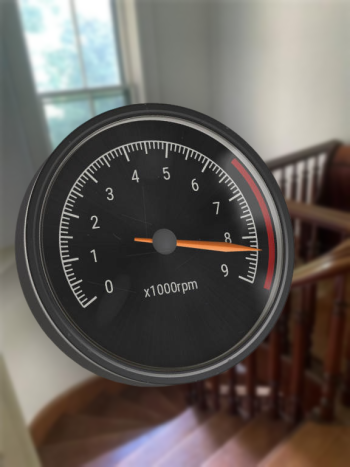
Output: 8300rpm
